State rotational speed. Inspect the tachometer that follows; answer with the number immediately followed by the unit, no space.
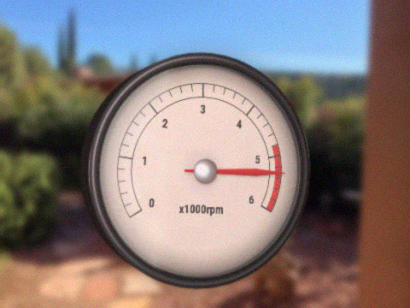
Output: 5300rpm
